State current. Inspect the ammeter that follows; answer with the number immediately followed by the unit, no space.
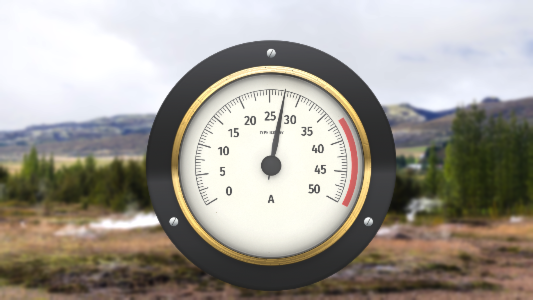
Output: 27.5A
